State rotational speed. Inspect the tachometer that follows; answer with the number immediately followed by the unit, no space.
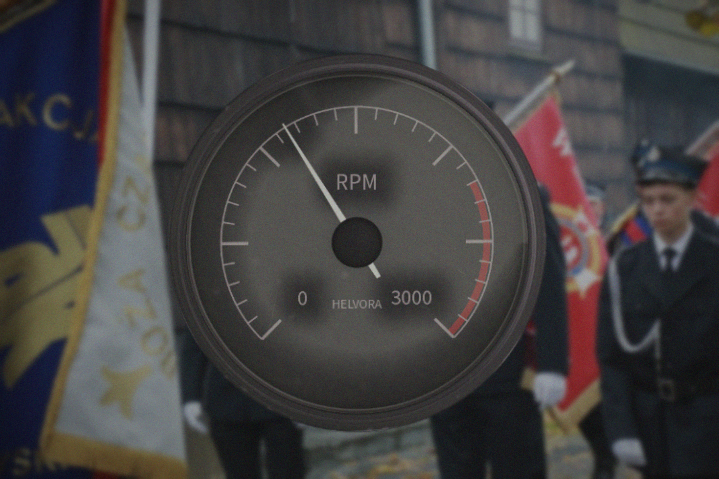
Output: 1150rpm
